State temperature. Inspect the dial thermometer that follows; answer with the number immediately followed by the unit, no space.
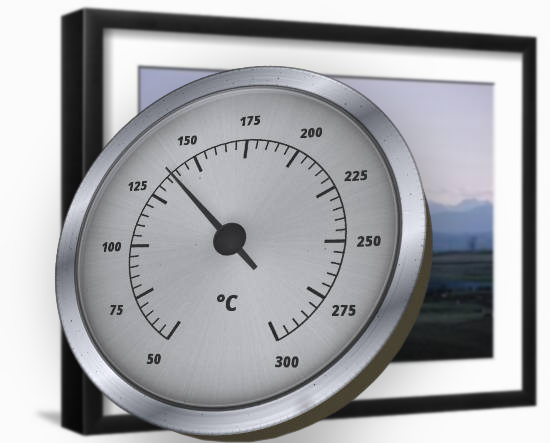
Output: 137.5°C
